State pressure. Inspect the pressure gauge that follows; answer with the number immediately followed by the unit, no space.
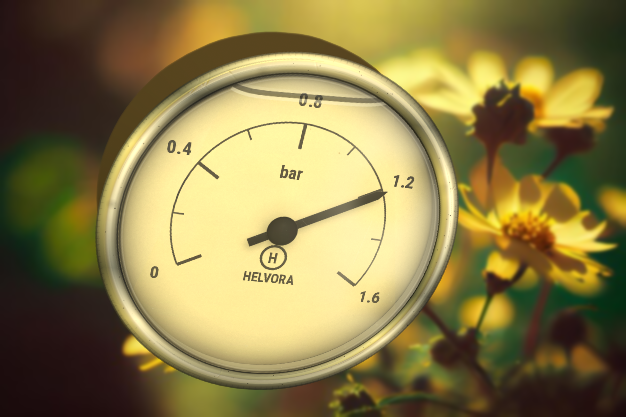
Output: 1.2bar
